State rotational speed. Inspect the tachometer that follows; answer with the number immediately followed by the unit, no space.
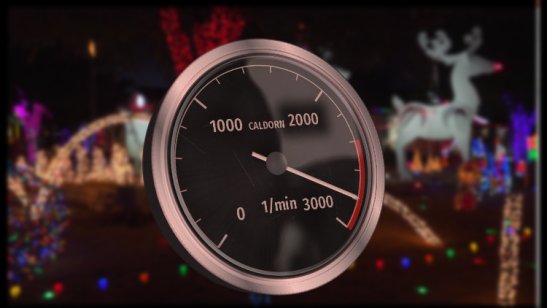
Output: 2800rpm
